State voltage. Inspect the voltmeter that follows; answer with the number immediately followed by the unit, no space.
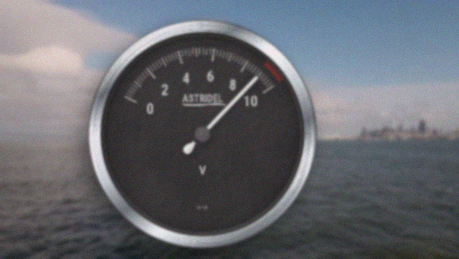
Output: 9V
